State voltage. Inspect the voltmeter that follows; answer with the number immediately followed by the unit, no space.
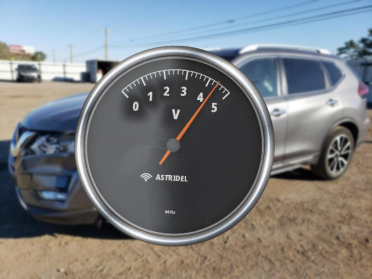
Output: 4.4V
